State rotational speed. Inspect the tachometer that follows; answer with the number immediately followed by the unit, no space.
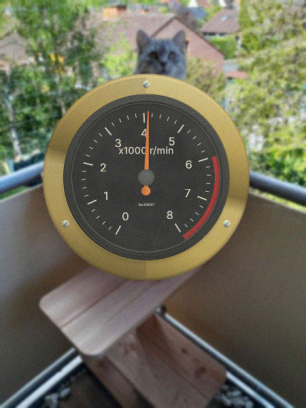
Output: 4100rpm
